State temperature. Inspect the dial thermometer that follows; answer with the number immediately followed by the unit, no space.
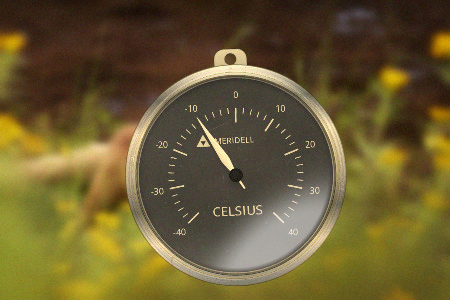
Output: -10°C
